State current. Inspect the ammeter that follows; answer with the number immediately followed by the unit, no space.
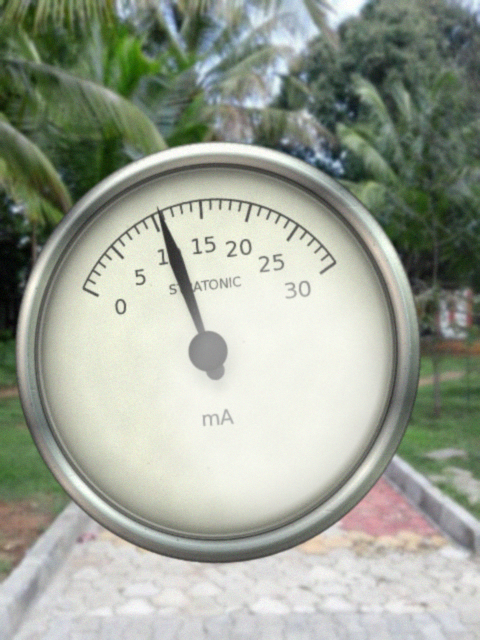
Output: 11mA
